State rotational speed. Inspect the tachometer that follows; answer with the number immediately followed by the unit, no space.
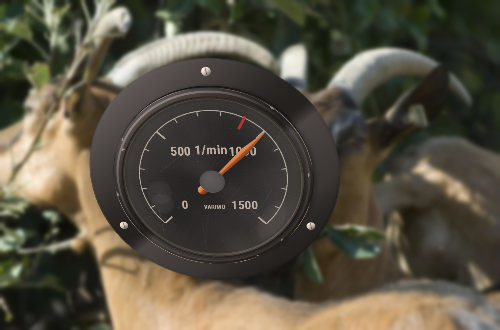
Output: 1000rpm
